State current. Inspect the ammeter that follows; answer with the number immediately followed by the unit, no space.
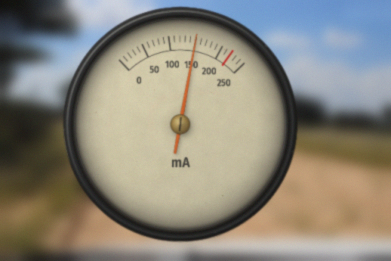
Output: 150mA
